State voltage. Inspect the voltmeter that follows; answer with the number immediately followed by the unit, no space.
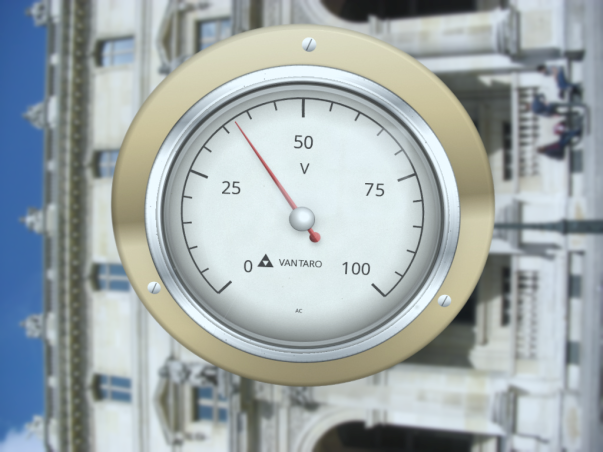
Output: 37.5V
